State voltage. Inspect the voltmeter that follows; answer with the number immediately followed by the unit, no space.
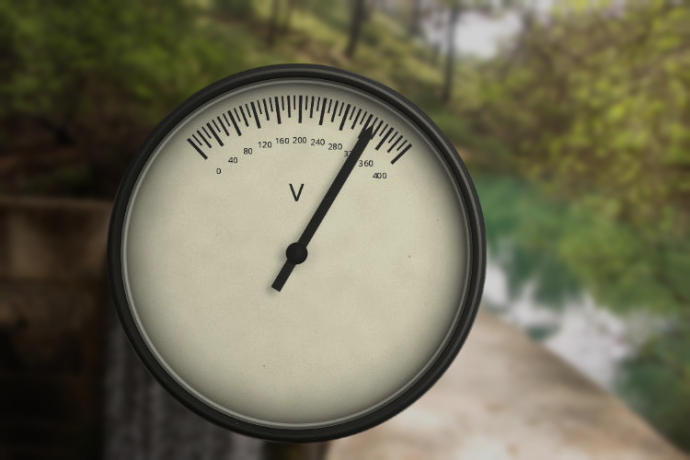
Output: 330V
